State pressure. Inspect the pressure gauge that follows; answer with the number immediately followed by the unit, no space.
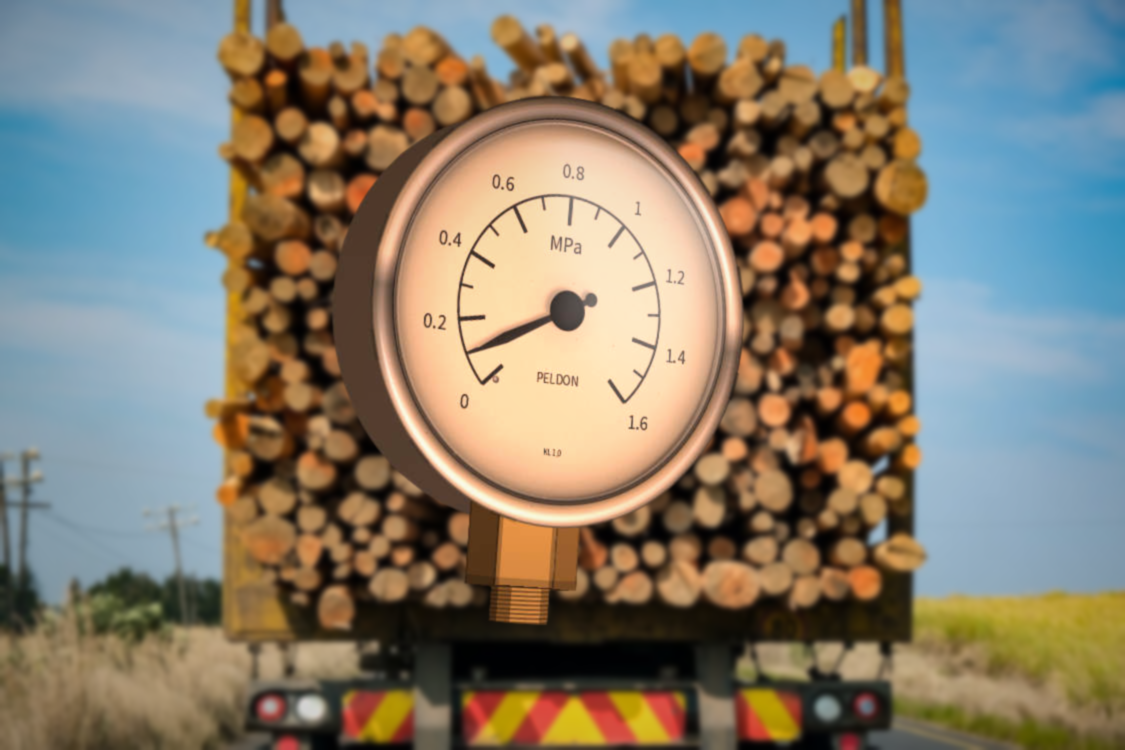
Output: 0.1MPa
